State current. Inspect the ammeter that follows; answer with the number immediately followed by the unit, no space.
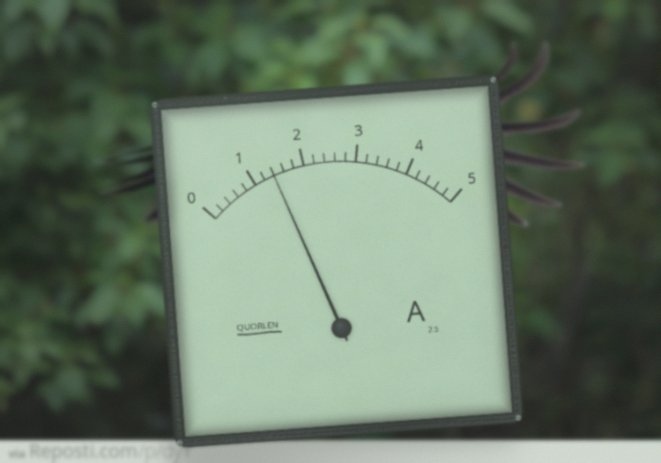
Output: 1.4A
